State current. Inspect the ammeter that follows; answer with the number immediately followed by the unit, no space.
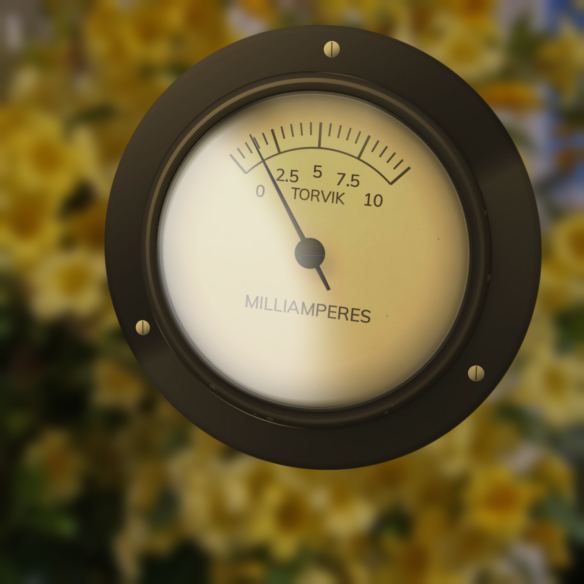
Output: 1.5mA
